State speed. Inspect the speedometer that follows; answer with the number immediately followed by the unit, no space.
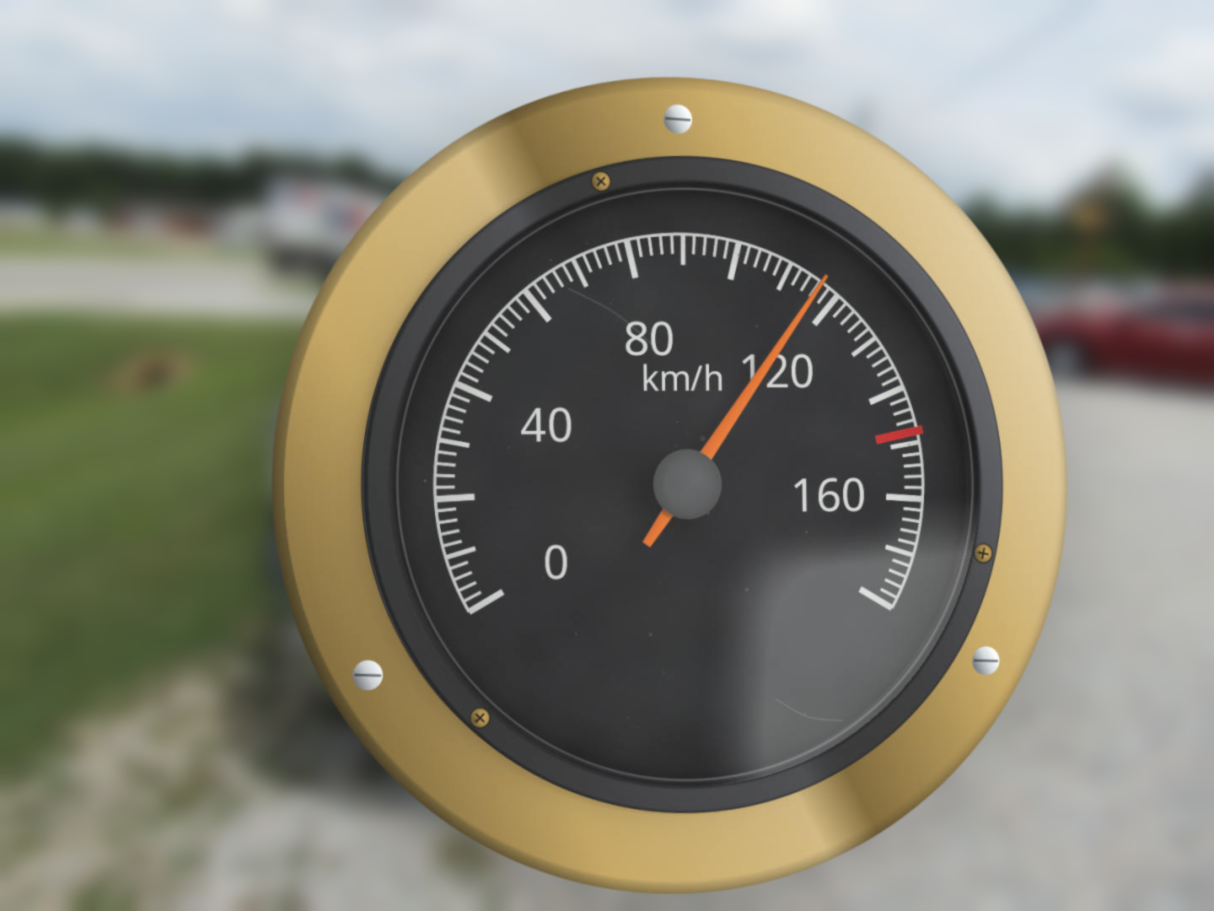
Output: 116km/h
